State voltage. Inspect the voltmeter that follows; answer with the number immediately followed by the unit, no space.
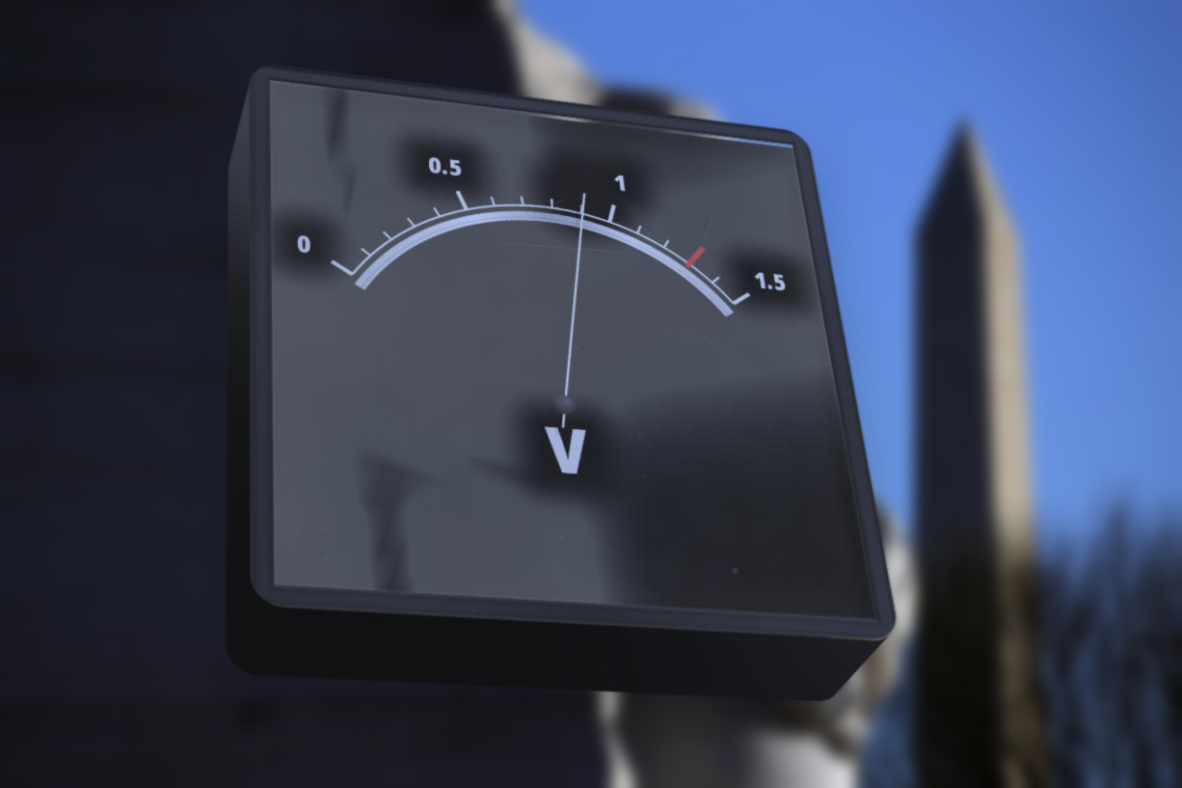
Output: 0.9V
